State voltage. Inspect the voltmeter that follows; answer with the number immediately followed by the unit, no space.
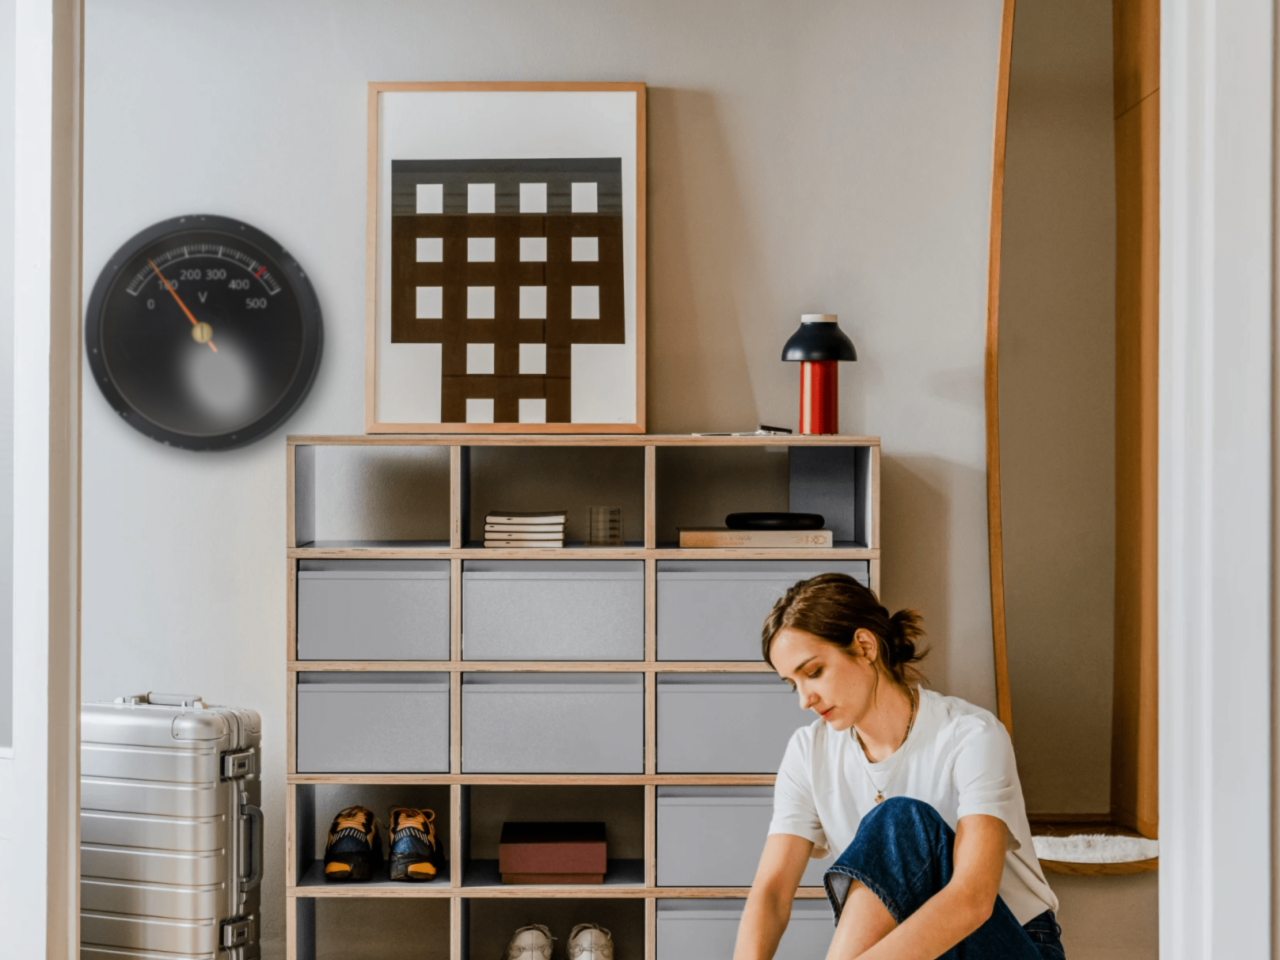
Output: 100V
